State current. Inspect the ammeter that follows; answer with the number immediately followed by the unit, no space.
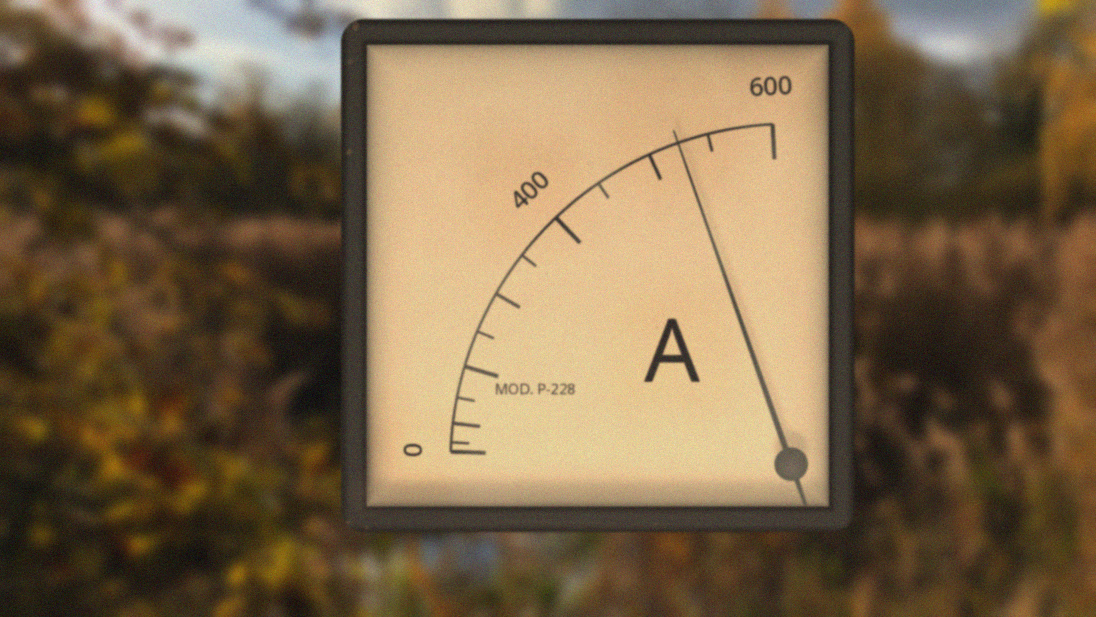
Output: 525A
